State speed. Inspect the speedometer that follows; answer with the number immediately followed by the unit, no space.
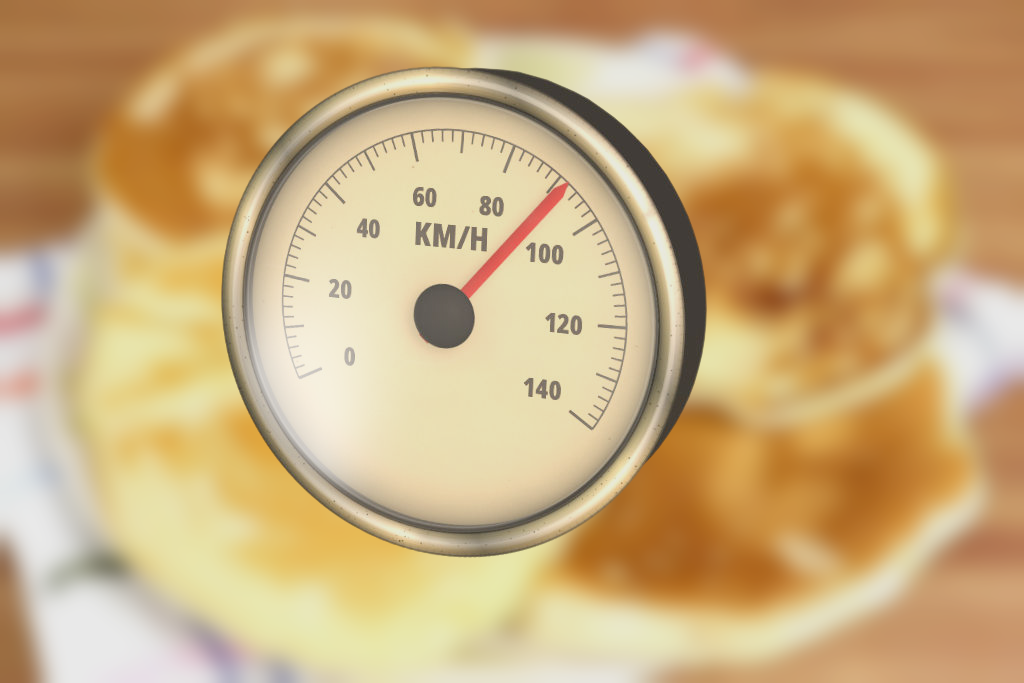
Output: 92km/h
